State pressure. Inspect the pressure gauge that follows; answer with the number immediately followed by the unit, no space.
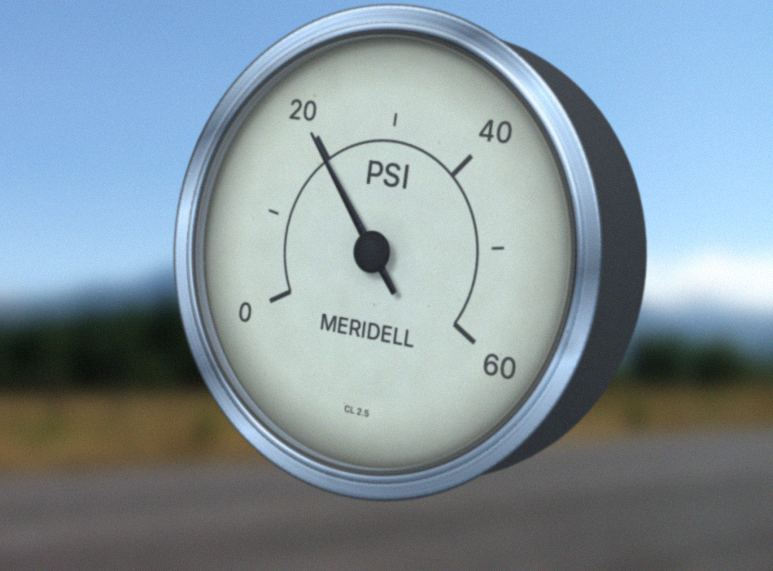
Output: 20psi
